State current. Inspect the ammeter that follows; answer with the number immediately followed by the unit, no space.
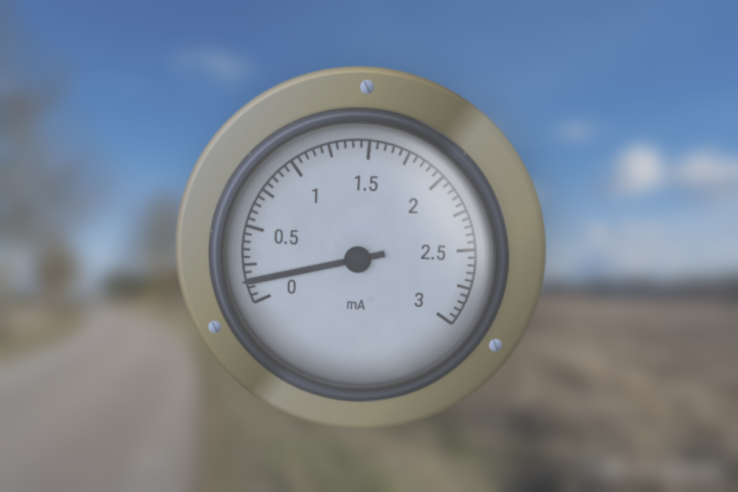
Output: 0.15mA
